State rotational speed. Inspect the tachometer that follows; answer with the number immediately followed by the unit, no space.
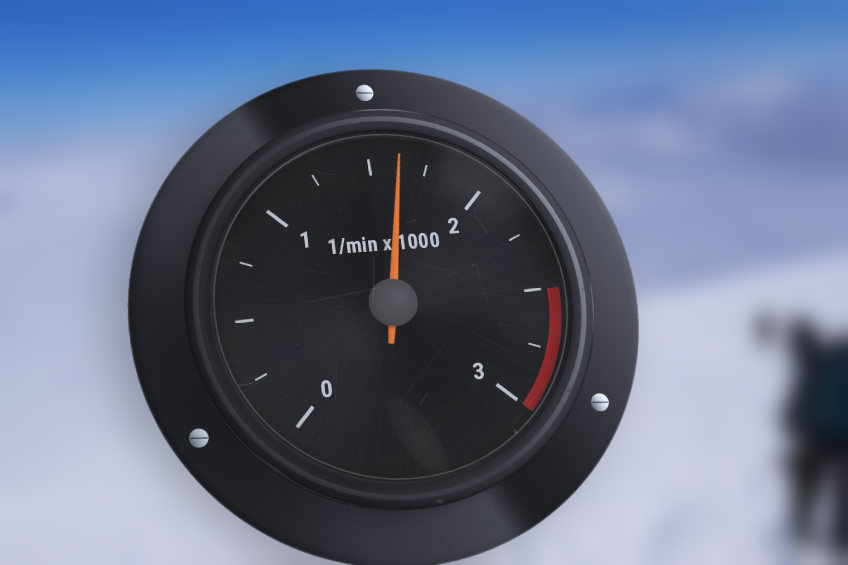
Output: 1625rpm
